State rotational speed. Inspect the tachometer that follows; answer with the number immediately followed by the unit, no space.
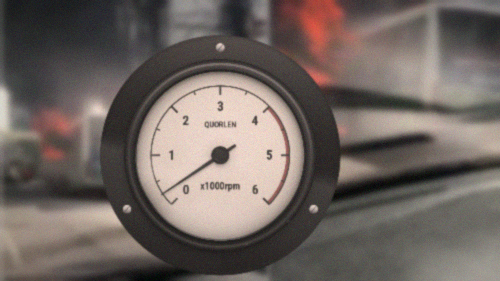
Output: 250rpm
